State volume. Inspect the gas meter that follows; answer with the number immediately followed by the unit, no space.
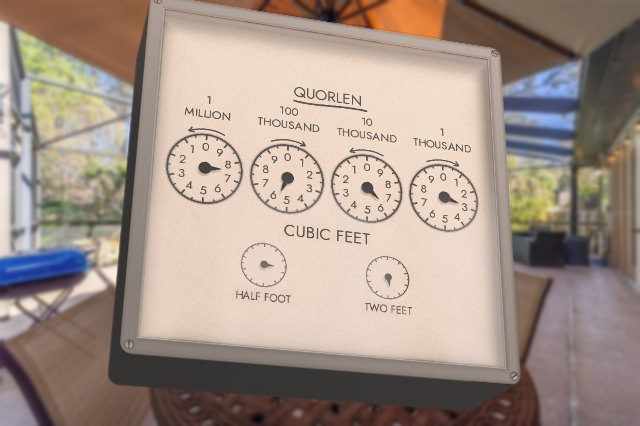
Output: 756300ft³
